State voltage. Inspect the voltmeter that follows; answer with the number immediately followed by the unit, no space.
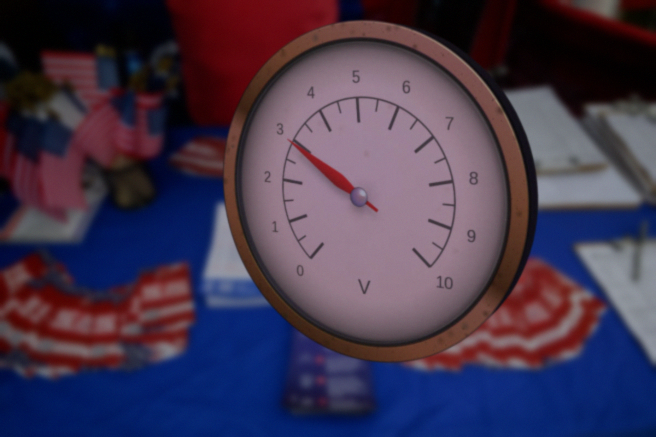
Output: 3V
